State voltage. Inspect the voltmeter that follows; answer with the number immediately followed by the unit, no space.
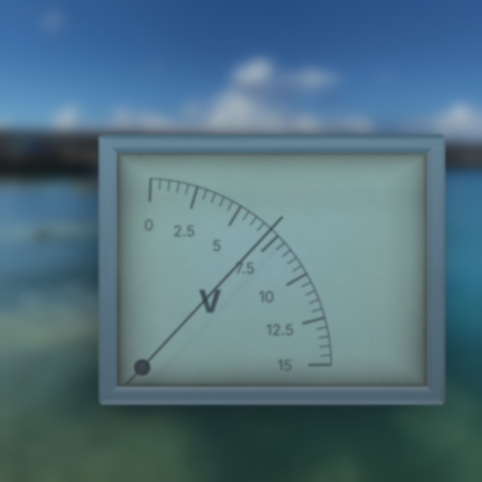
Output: 7V
